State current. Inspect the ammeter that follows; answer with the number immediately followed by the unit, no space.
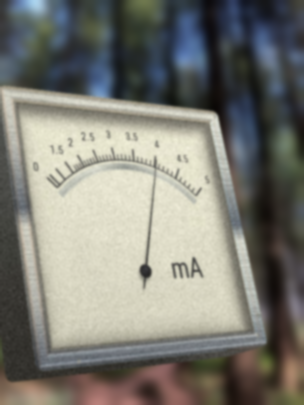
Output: 4mA
